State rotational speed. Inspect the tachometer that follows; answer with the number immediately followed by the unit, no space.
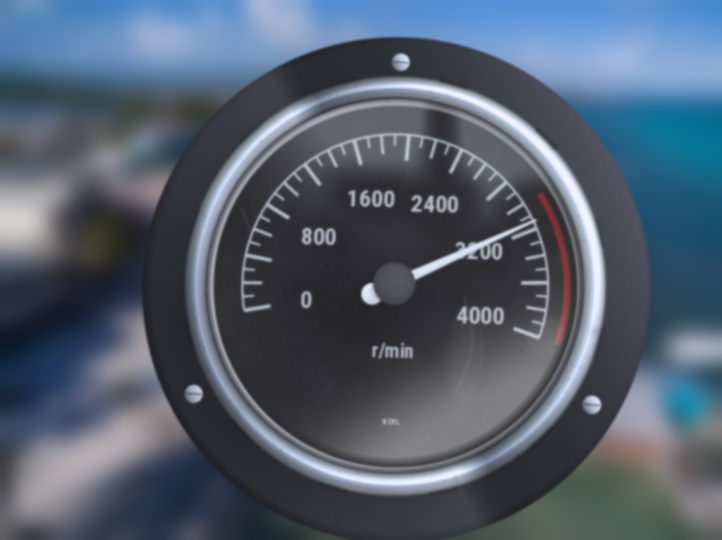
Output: 3150rpm
